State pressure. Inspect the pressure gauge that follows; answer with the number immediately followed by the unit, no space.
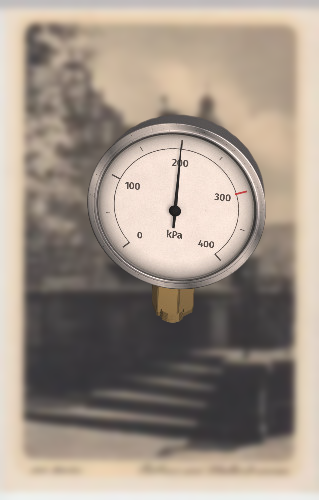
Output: 200kPa
